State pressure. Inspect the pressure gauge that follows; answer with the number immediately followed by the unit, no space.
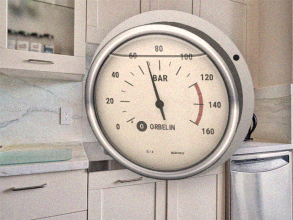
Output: 70bar
